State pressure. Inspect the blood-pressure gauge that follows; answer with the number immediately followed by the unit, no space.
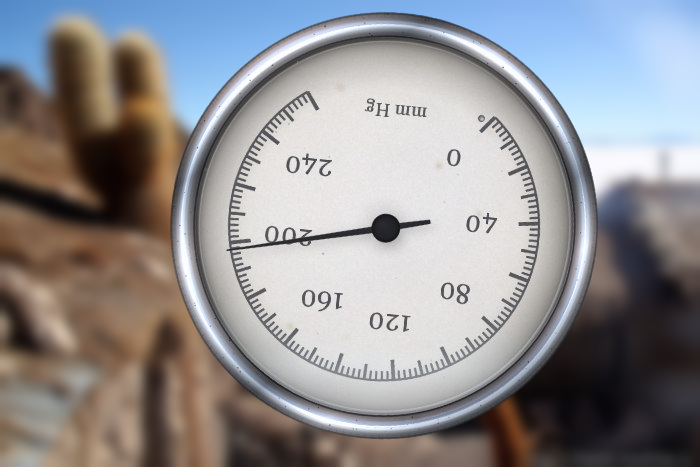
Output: 198mmHg
